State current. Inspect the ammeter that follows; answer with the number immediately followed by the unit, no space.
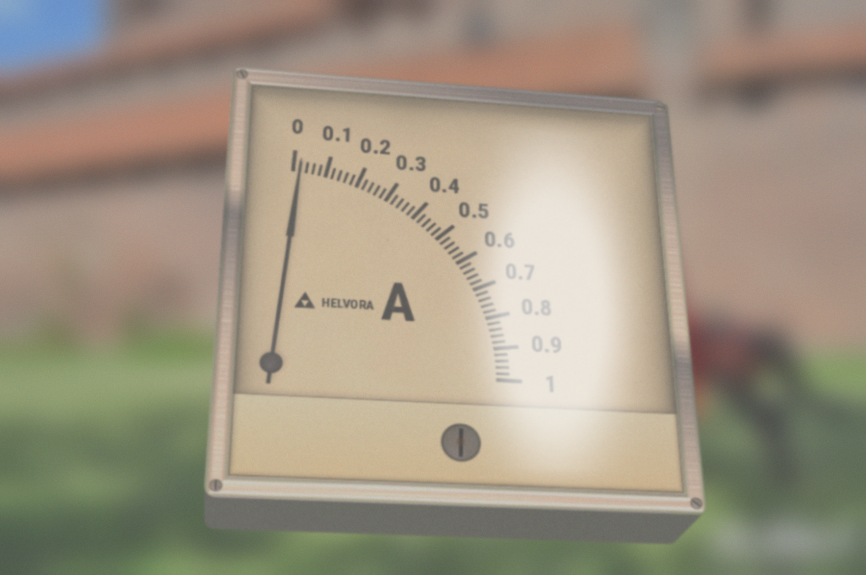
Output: 0.02A
